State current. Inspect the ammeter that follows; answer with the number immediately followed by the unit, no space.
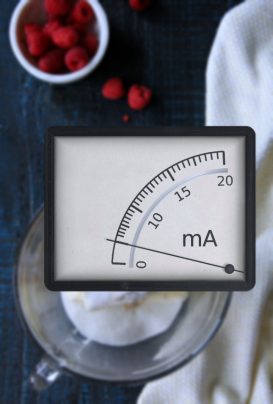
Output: 5mA
